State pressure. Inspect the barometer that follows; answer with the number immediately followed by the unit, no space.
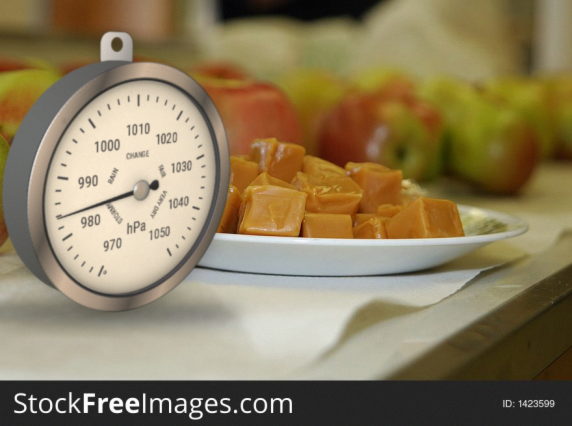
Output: 984hPa
